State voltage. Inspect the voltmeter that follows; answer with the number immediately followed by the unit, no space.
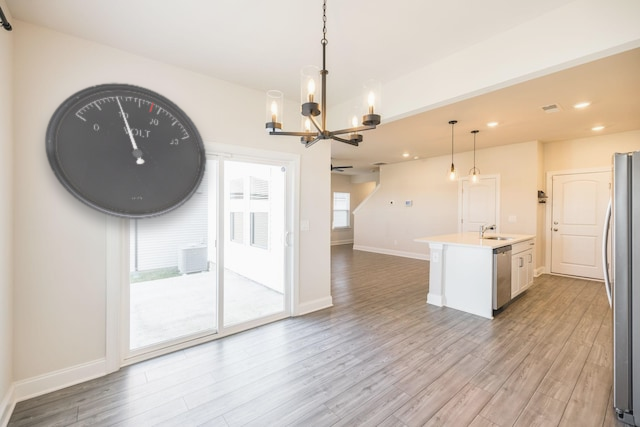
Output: 10V
